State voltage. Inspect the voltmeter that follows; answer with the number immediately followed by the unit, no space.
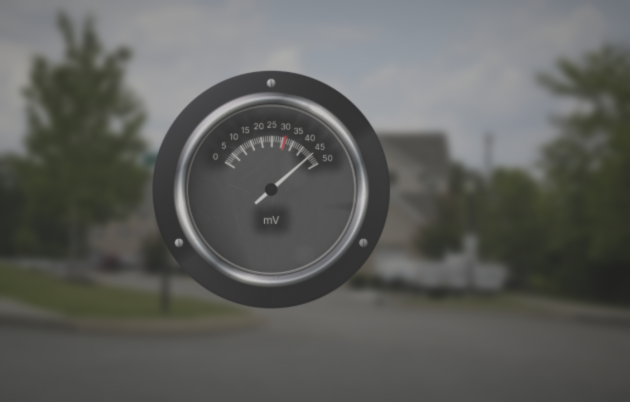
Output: 45mV
